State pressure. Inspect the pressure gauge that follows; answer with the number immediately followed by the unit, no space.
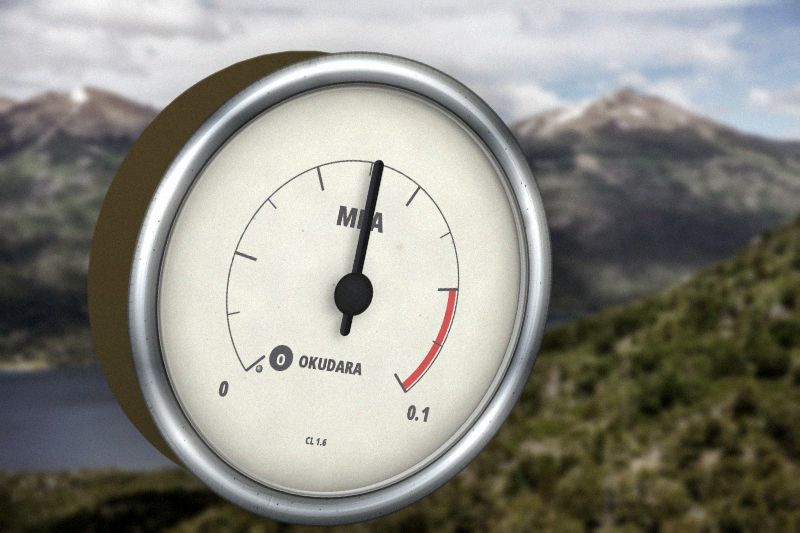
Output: 0.05MPa
